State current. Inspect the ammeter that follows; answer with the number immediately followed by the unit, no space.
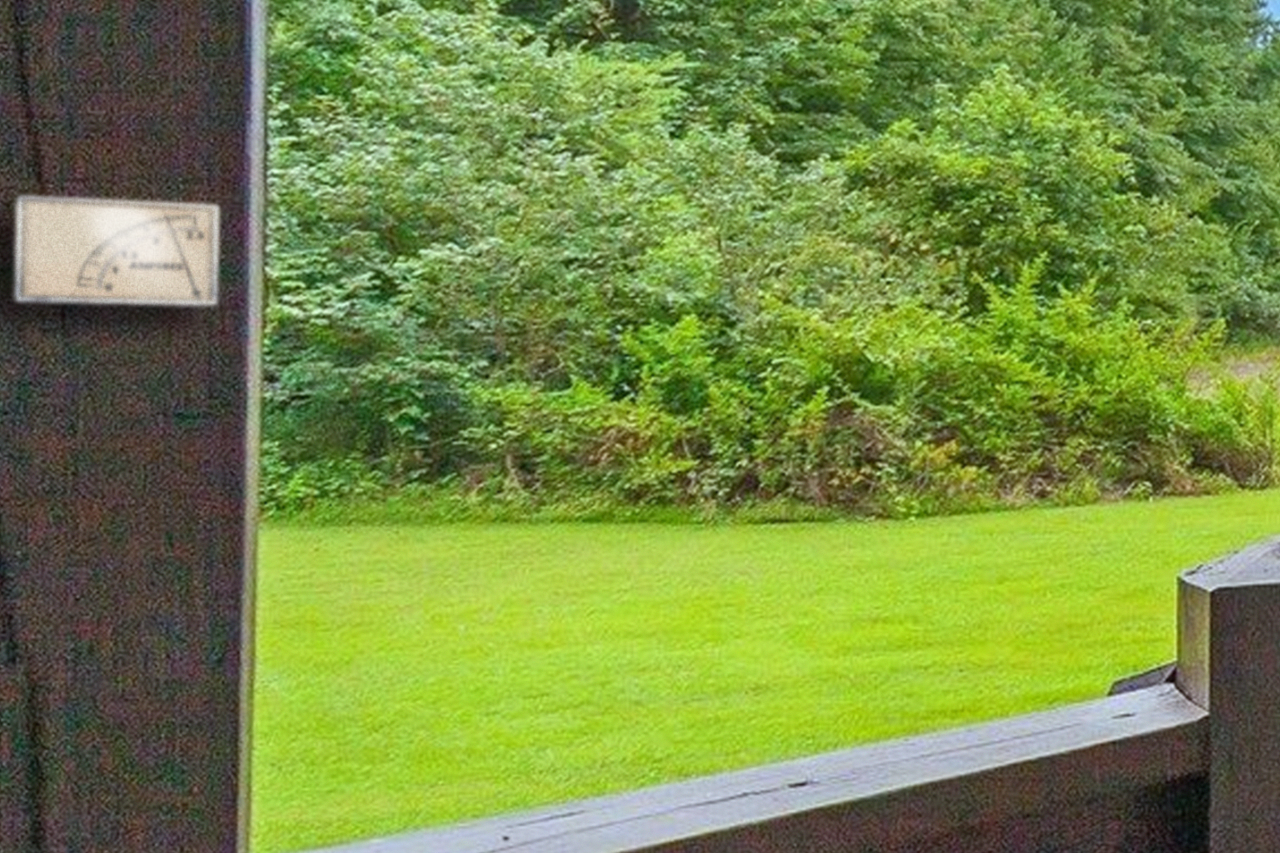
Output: 2.25A
